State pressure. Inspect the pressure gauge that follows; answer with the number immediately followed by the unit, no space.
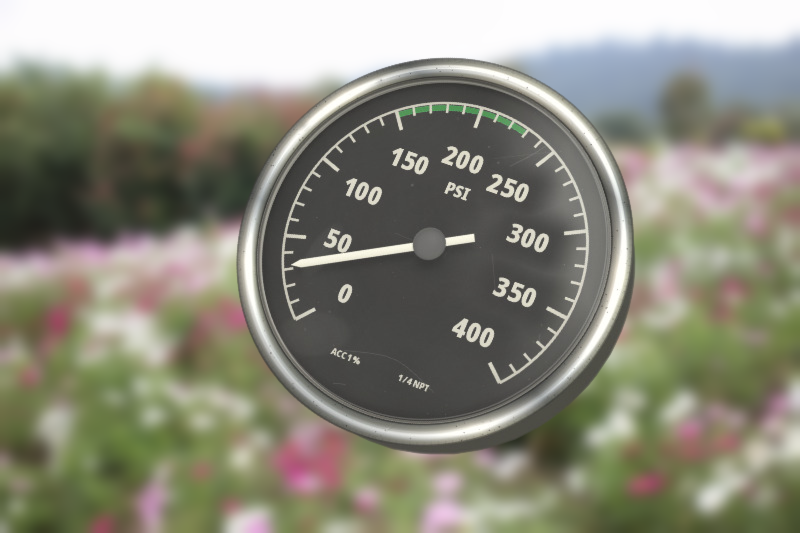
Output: 30psi
